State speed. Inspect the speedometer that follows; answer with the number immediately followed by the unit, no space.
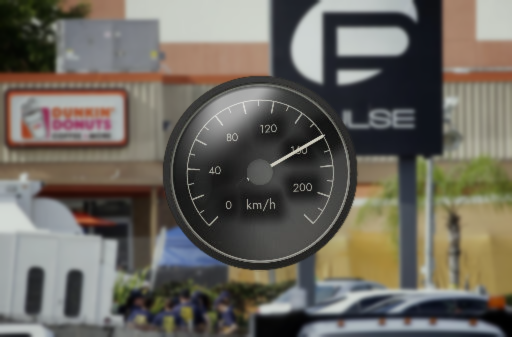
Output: 160km/h
